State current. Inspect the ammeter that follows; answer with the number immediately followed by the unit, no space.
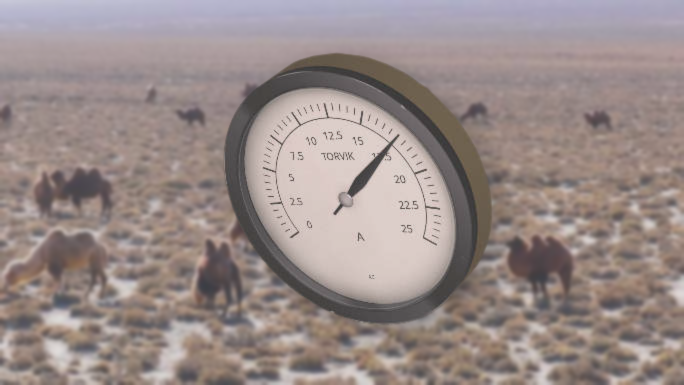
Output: 17.5A
